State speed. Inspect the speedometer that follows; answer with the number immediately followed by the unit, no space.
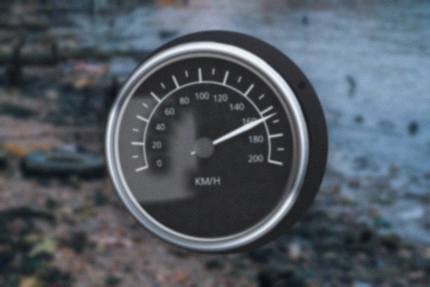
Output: 165km/h
